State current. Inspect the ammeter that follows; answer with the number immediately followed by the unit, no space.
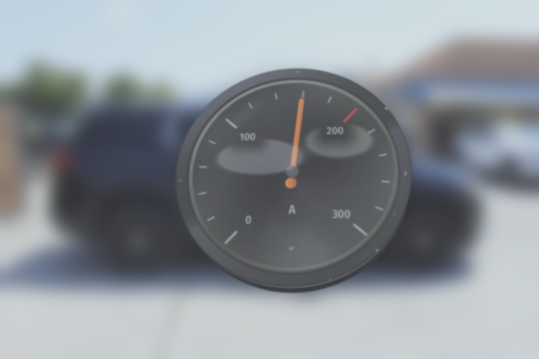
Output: 160A
